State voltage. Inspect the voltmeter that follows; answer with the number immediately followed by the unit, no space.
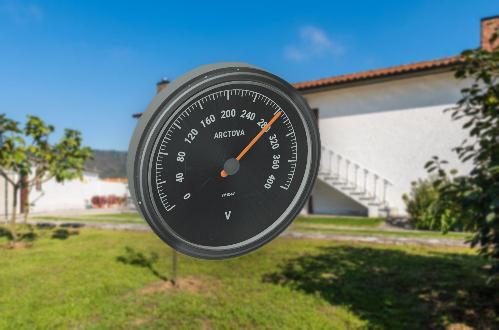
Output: 280V
